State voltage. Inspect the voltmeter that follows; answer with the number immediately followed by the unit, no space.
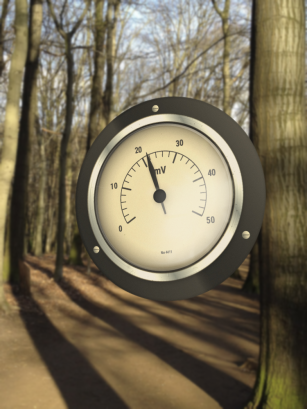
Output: 22mV
